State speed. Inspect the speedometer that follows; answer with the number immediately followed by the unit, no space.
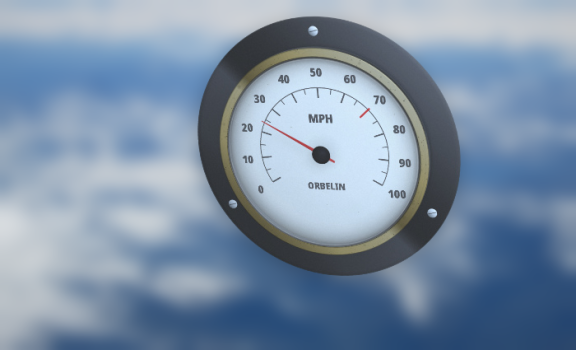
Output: 25mph
